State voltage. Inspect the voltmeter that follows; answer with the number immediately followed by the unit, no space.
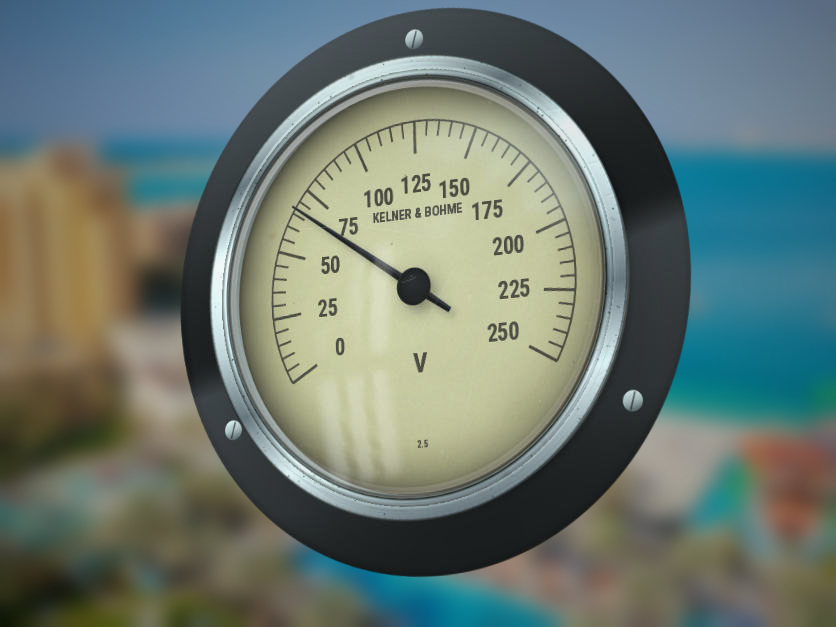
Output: 67.5V
